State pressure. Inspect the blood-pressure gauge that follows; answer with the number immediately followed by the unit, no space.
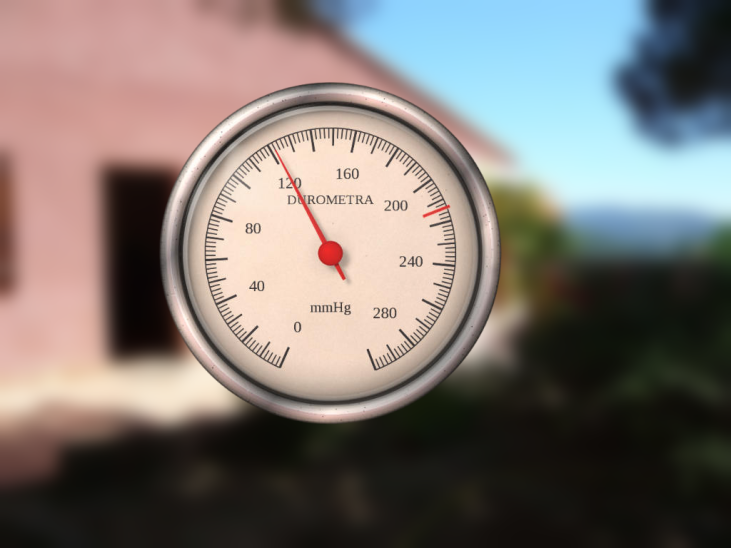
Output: 122mmHg
